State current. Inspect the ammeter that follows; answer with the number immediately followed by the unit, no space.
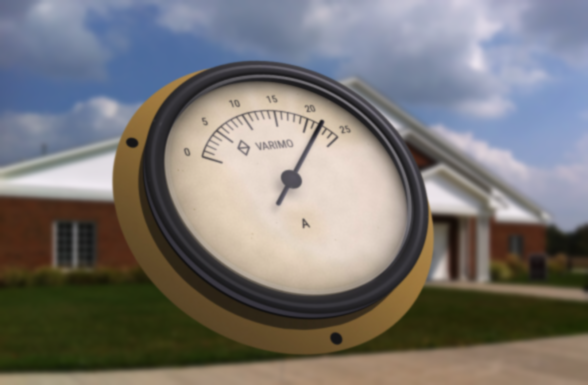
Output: 22A
